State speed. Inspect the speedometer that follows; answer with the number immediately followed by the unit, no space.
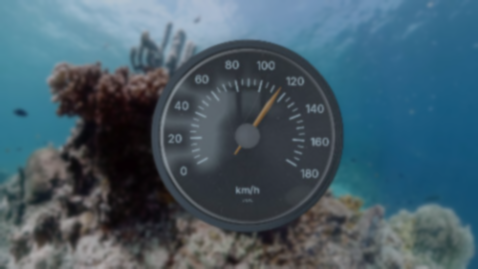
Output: 115km/h
